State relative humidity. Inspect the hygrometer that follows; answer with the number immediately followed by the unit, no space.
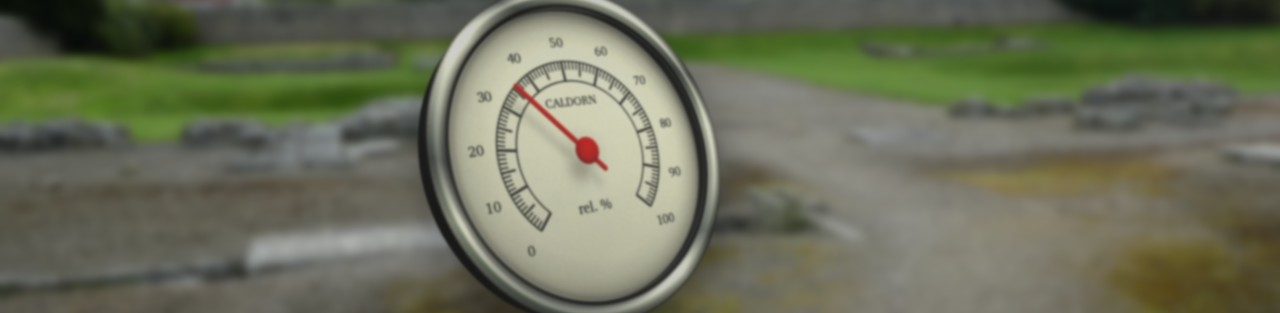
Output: 35%
